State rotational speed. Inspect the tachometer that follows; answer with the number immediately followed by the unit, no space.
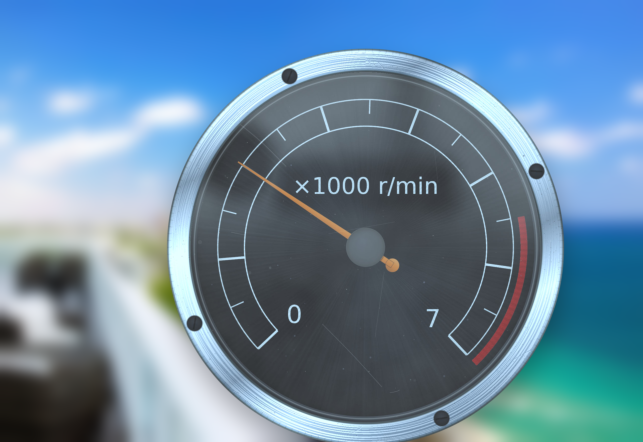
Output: 2000rpm
